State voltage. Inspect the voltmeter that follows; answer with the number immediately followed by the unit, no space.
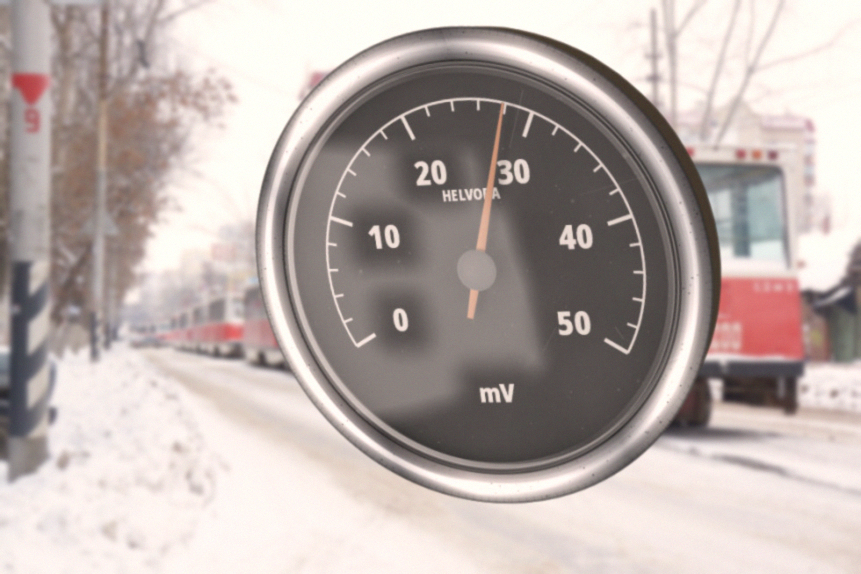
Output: 28mV
